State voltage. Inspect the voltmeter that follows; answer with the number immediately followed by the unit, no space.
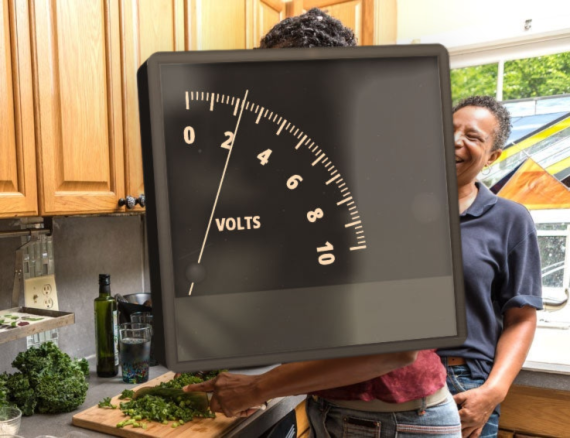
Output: 2.2V
